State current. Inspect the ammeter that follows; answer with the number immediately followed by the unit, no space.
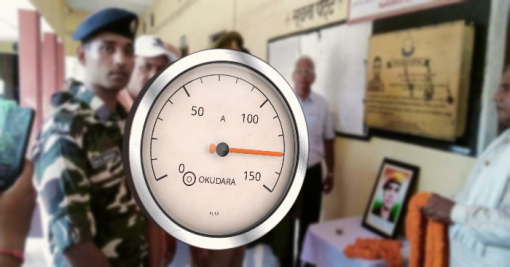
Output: 130A
